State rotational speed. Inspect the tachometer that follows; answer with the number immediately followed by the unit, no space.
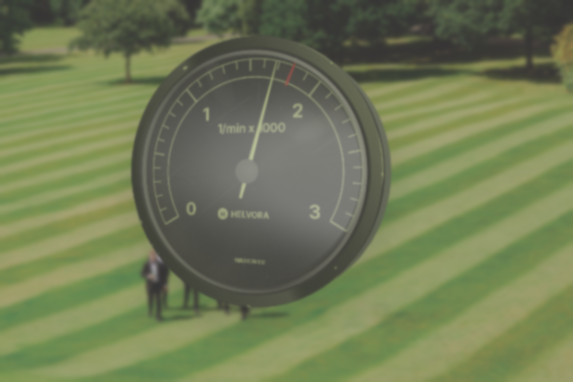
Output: 1700rpm
